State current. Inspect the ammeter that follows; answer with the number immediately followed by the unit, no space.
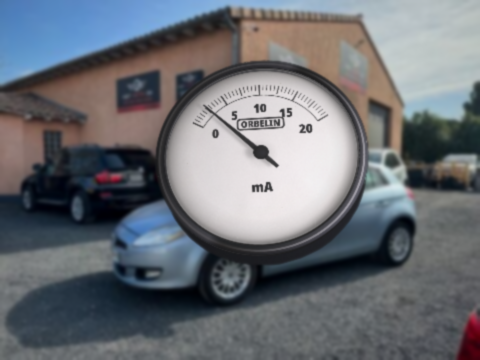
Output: 2.5mA
